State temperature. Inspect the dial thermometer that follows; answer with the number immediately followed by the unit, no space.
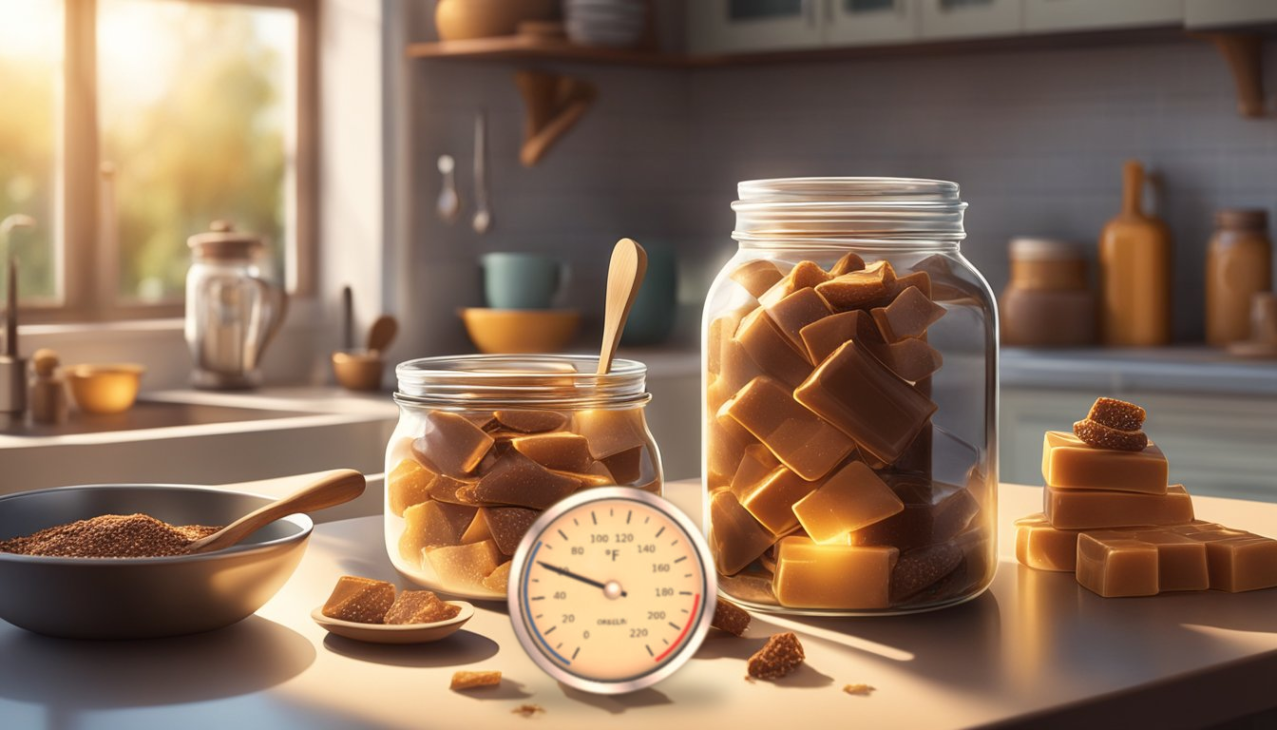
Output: 60°F
